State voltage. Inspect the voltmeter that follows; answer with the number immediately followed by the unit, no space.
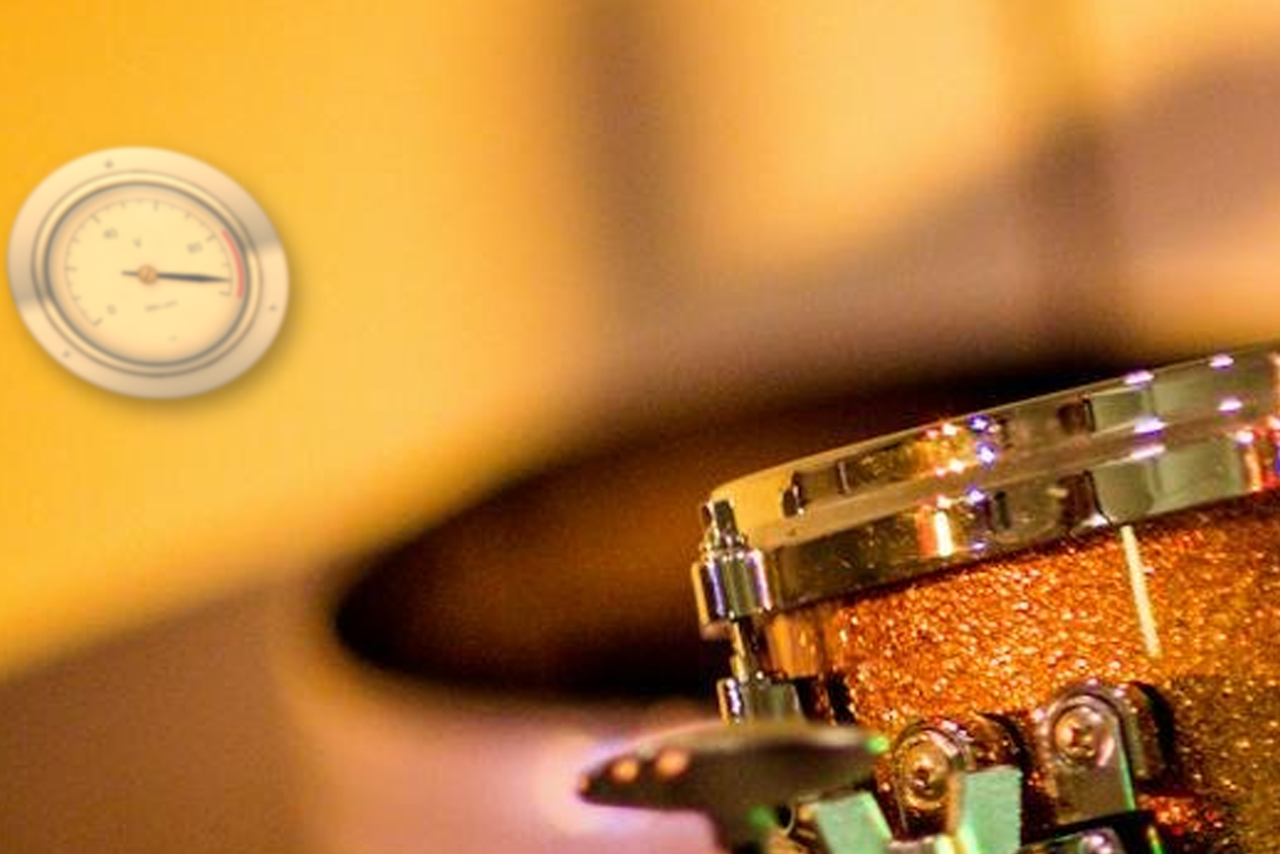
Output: 95V
